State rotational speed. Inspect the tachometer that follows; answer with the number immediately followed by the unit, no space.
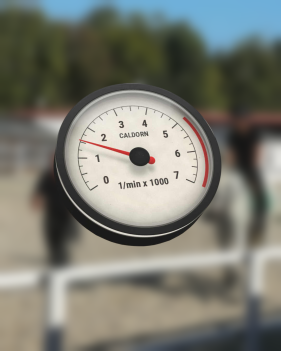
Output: 1500rpm
